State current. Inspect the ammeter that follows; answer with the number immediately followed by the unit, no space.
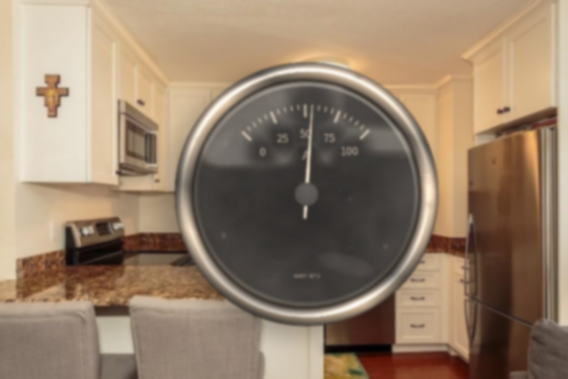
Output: 55A
